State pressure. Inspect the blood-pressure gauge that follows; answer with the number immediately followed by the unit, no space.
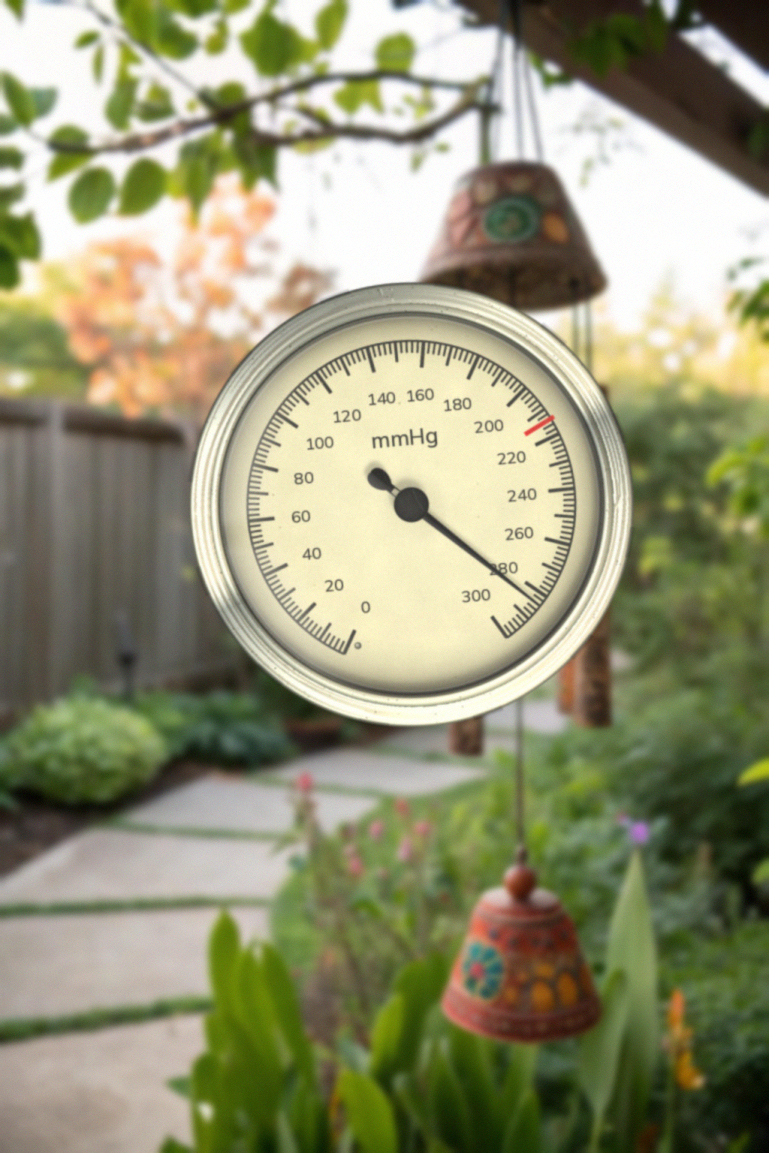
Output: 284mmHg
